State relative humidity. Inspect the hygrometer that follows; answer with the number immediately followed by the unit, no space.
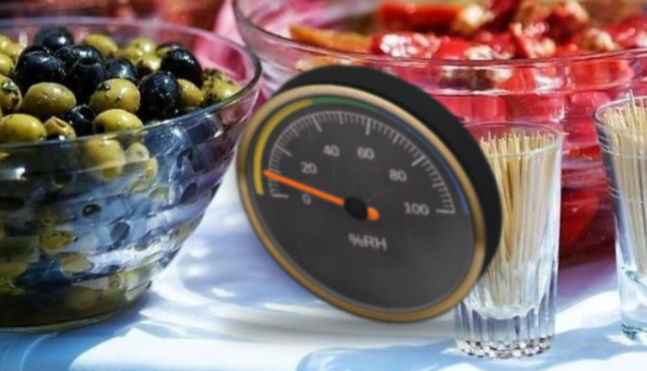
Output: 10%
